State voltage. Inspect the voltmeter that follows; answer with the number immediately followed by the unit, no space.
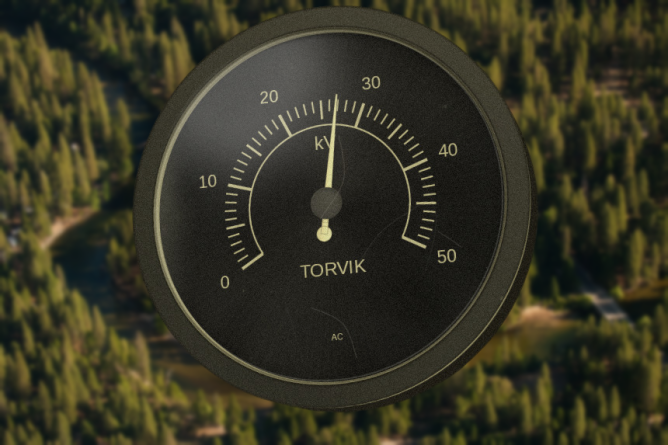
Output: 27kV
